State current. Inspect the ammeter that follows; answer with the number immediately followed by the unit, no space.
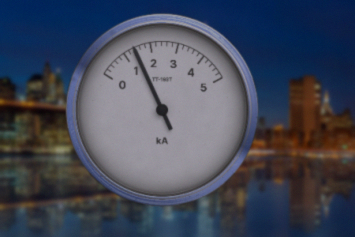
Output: 1.4kA
